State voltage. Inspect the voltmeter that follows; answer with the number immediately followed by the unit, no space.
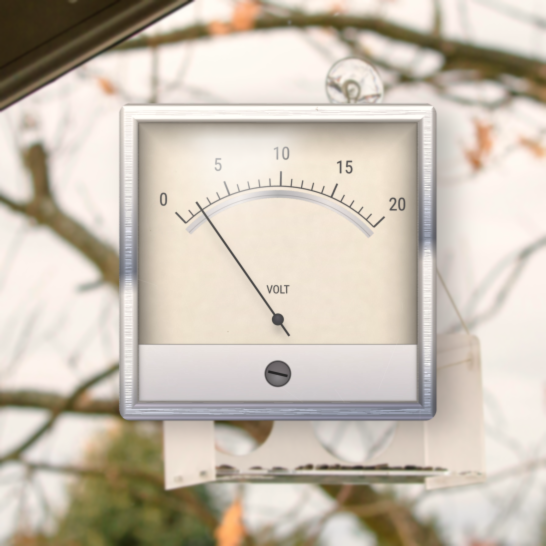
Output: 2V
